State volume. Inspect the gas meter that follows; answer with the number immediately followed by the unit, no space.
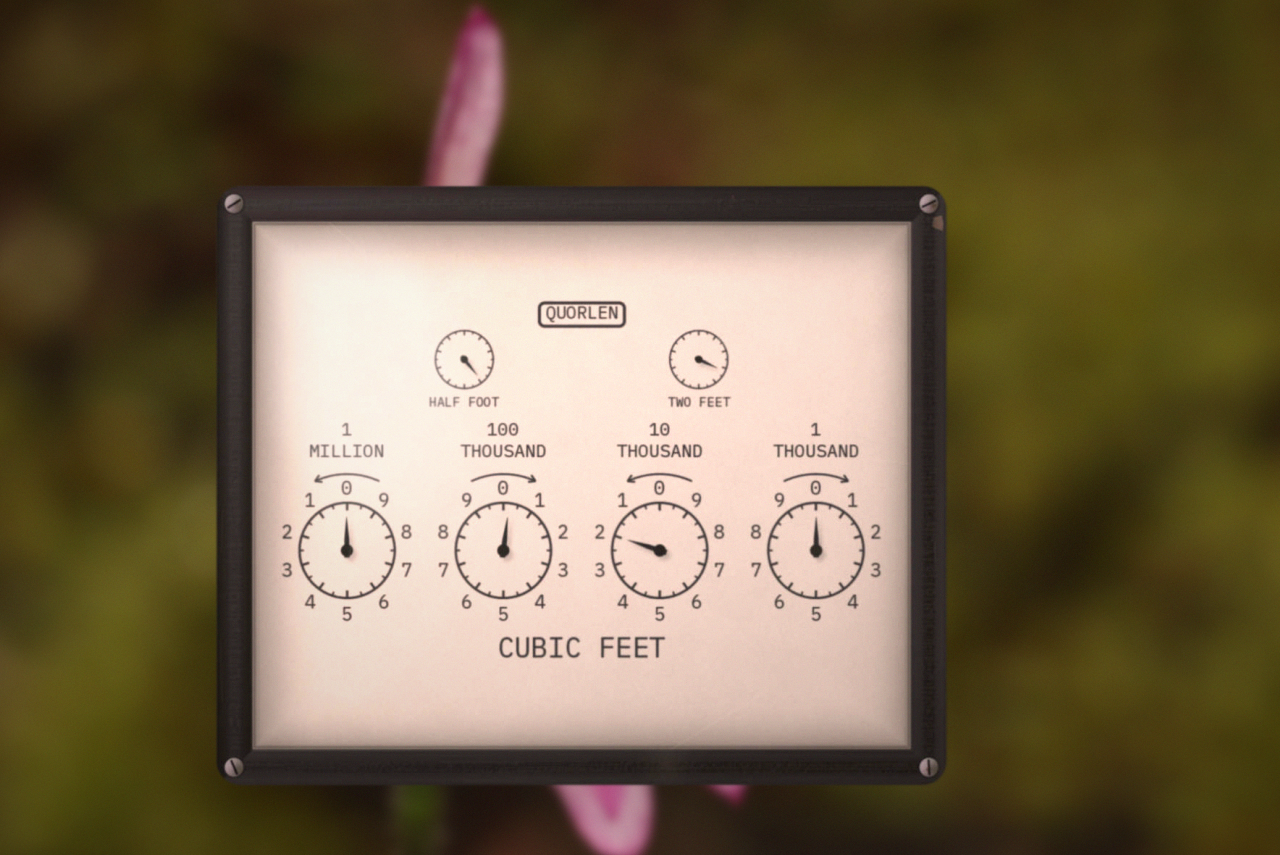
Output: 2000ft³
